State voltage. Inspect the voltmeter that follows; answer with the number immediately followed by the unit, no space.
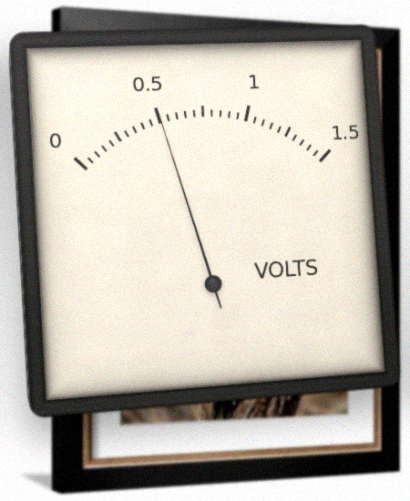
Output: 0.5V
